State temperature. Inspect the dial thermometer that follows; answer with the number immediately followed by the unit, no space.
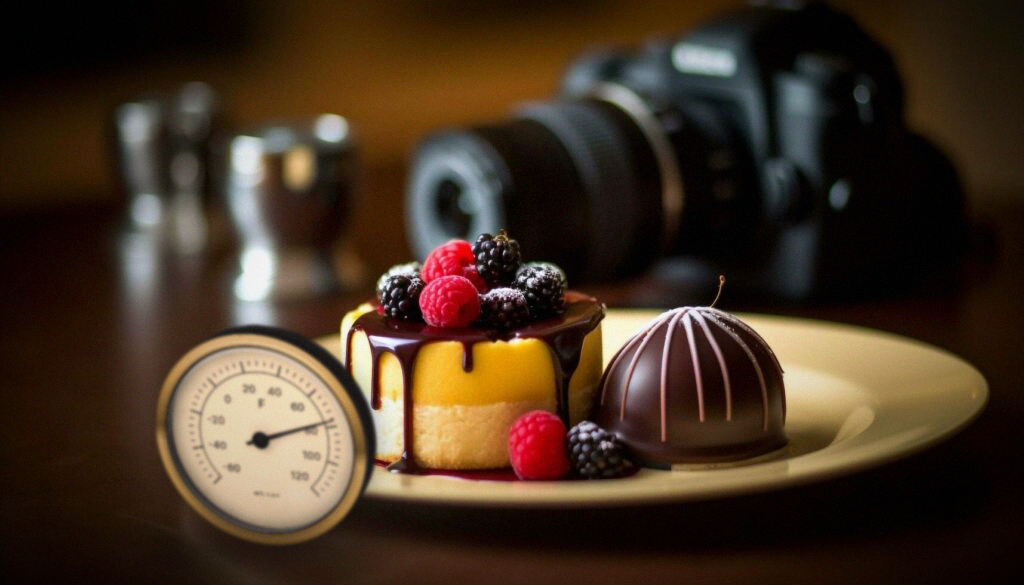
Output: 76°F
